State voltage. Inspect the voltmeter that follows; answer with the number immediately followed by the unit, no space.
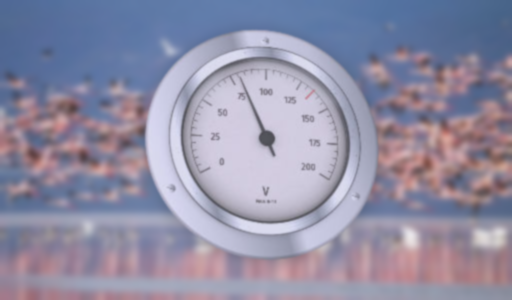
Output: 80V
